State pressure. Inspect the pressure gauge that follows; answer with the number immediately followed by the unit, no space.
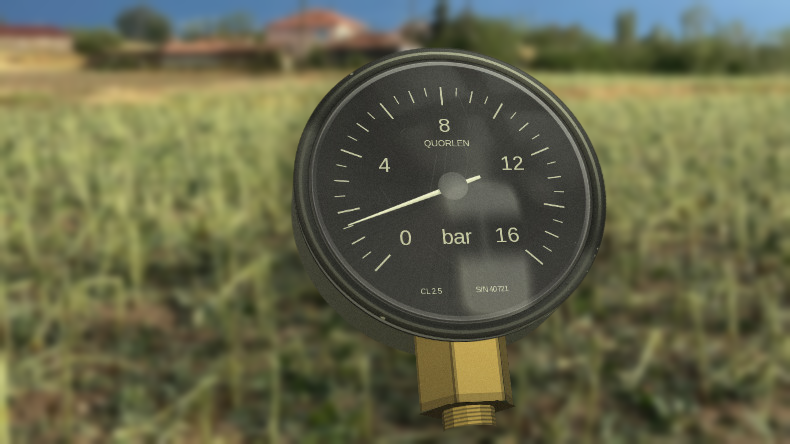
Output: 1.5bar
